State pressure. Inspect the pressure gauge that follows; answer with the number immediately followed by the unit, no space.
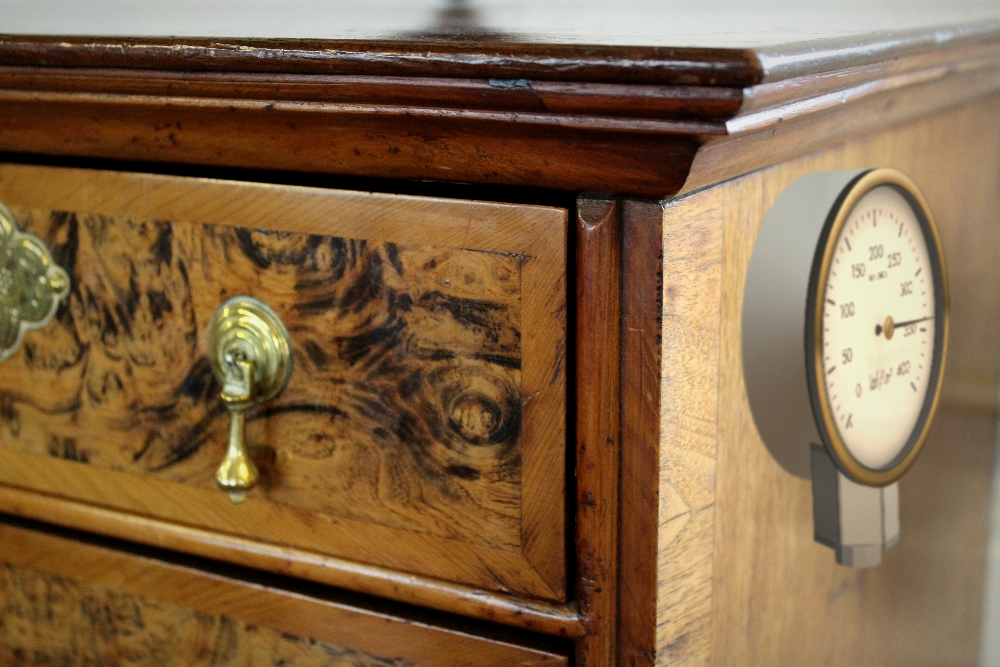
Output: 340psi
